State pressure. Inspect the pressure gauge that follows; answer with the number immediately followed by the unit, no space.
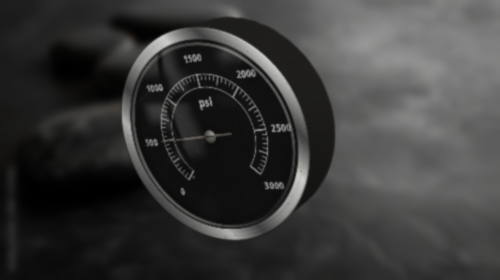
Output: 500psi
